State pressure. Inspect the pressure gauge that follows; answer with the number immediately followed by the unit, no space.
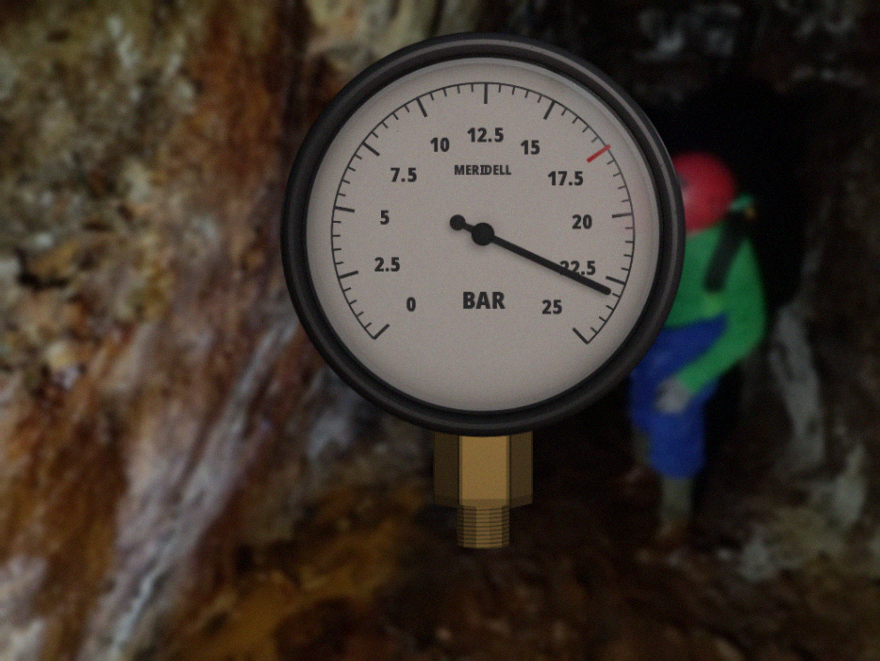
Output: 23bar
